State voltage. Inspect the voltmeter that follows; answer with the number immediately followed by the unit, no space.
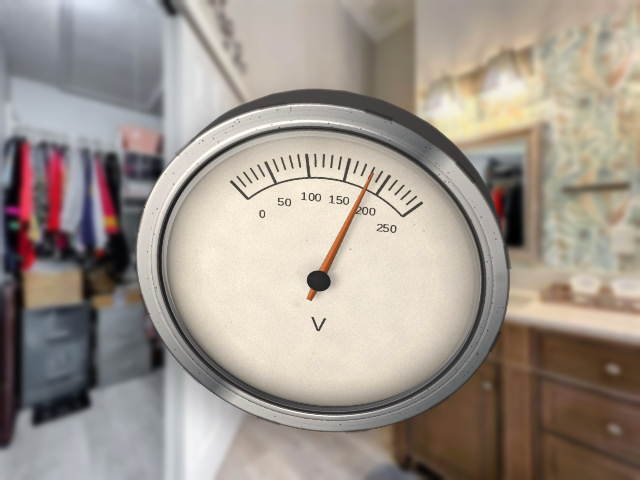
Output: 180V
